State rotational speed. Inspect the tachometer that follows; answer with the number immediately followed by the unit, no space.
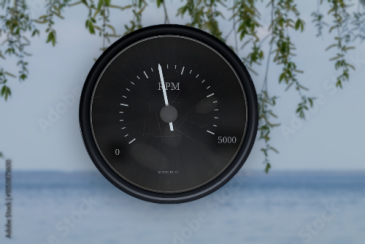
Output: 2400rpm
